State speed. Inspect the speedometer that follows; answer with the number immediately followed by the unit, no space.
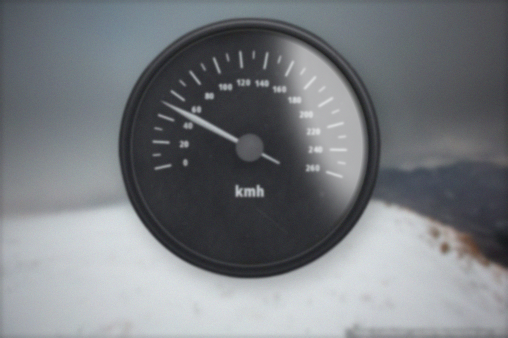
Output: 50km/h
